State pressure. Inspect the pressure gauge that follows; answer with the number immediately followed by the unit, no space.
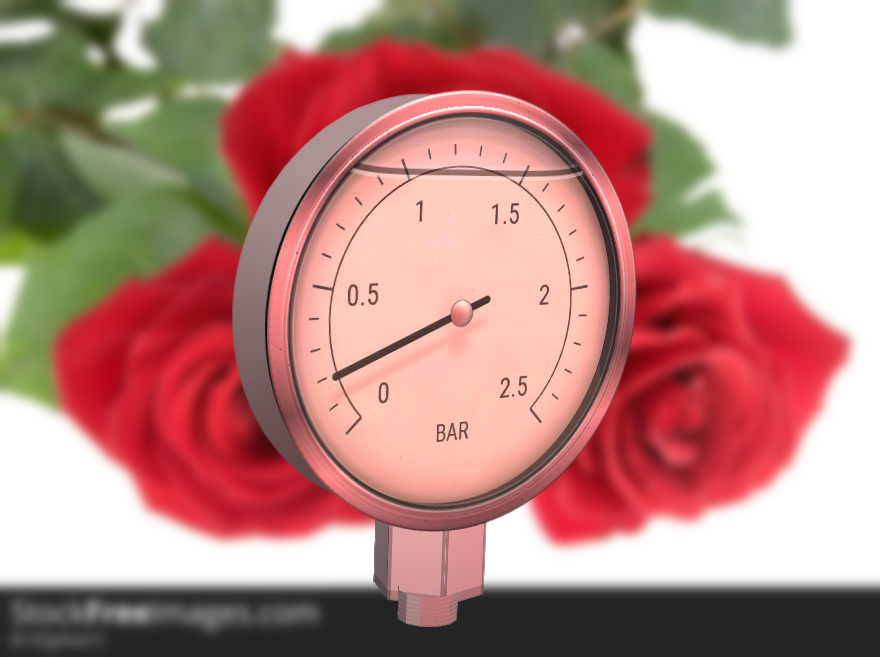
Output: 0.2bar
